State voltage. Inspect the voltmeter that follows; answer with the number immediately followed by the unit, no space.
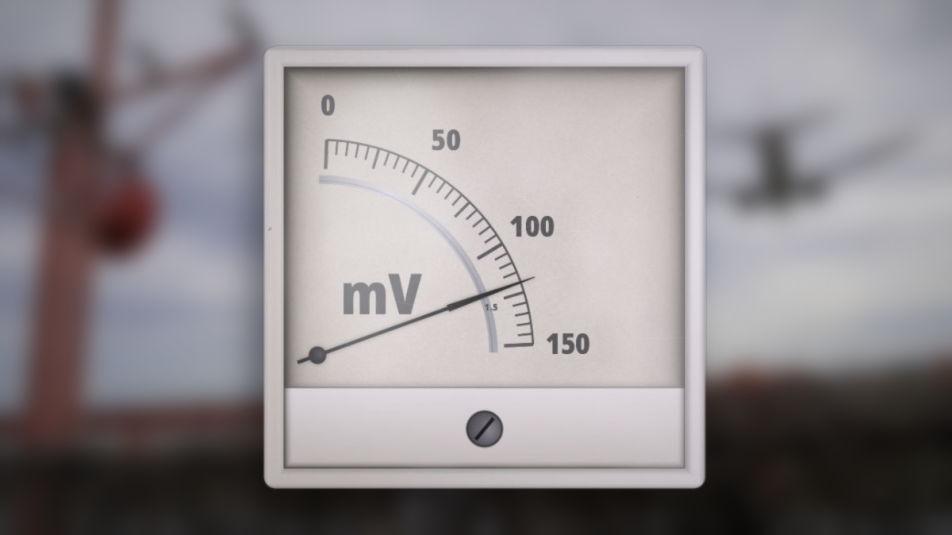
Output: 120mV
